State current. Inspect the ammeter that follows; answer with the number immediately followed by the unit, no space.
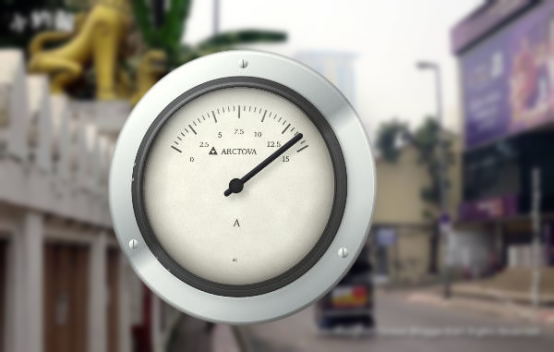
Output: 14A
